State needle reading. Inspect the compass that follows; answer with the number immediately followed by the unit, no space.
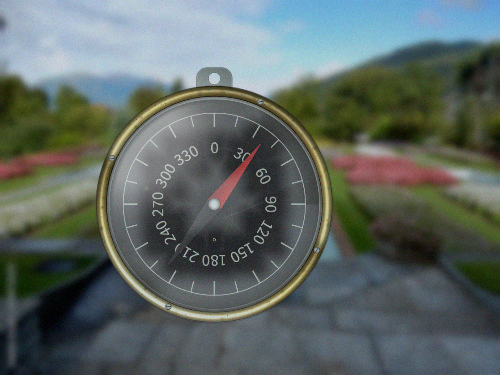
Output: 37.5°
